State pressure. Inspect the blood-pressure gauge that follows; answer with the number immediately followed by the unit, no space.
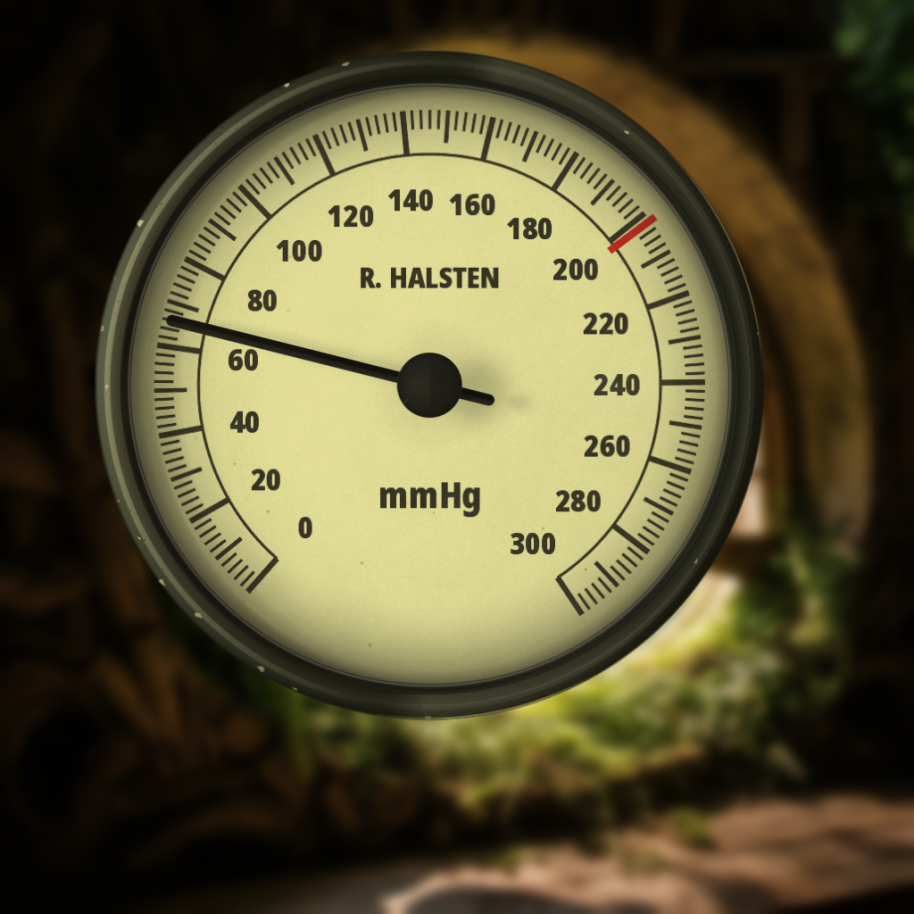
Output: 66mmHg
